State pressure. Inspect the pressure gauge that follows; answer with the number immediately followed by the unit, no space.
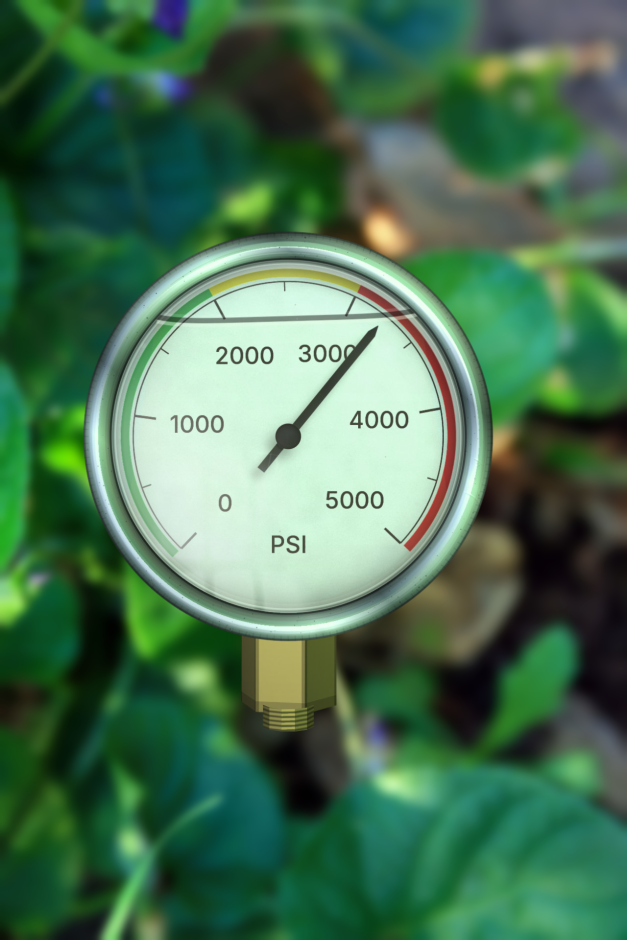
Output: 3250psi
